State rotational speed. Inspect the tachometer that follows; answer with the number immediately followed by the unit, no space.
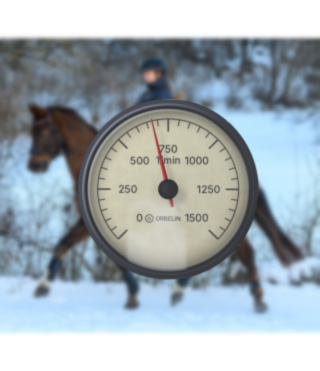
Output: 675rpm
